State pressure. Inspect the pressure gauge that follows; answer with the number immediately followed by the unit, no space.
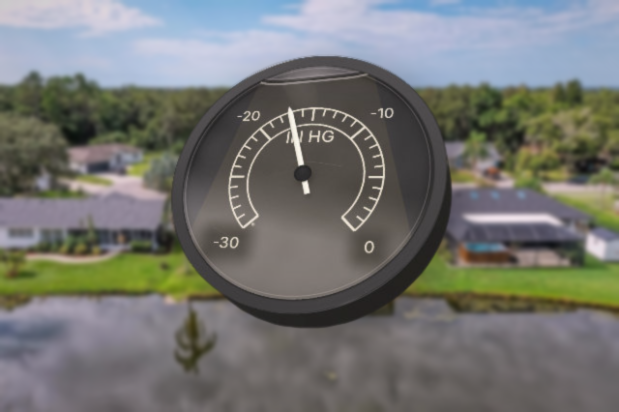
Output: -17inHg
